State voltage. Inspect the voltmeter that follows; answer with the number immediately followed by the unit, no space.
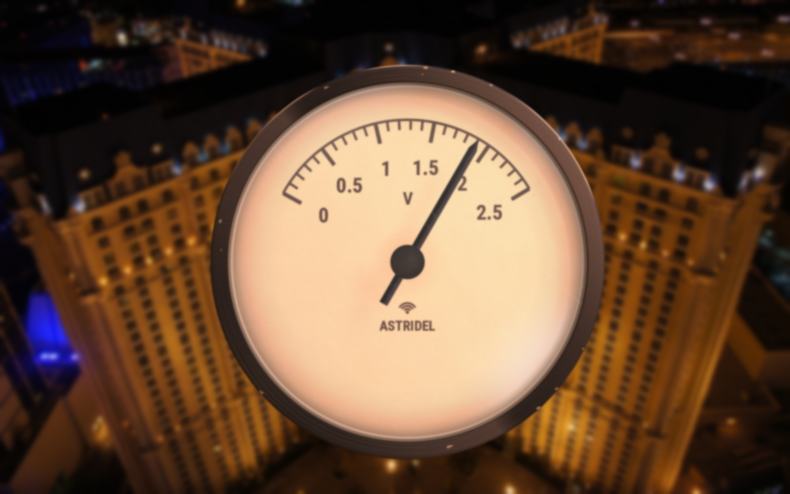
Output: 1.9V
